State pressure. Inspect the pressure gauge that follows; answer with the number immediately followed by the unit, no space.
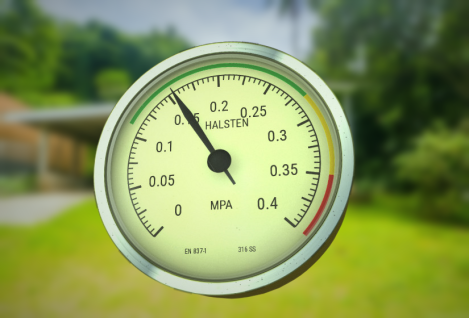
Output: 0.155MPa
